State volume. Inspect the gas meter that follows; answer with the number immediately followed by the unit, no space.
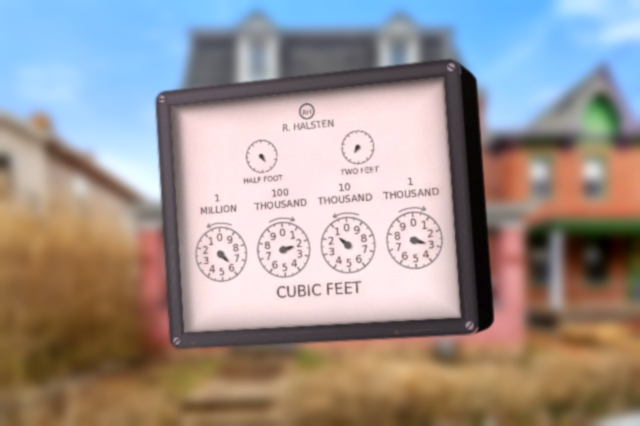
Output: 621300ft³
